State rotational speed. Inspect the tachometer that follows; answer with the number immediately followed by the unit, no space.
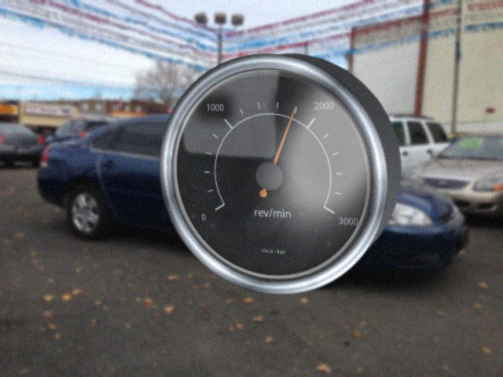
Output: 1800rpm
